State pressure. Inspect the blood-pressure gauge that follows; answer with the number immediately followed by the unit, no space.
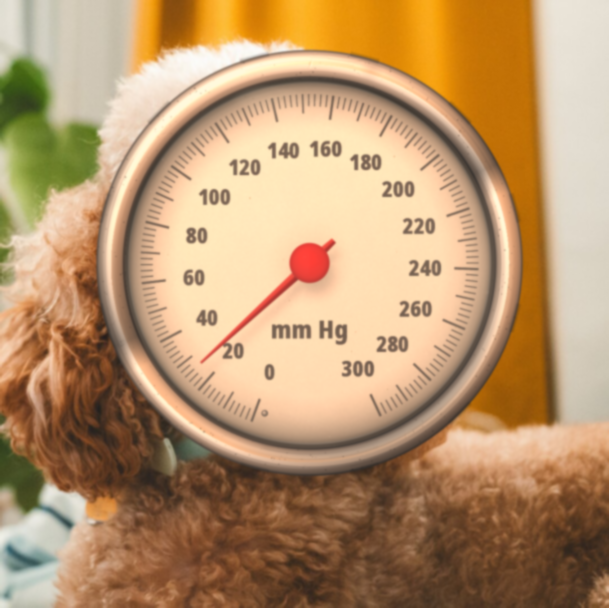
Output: 26mmHg
